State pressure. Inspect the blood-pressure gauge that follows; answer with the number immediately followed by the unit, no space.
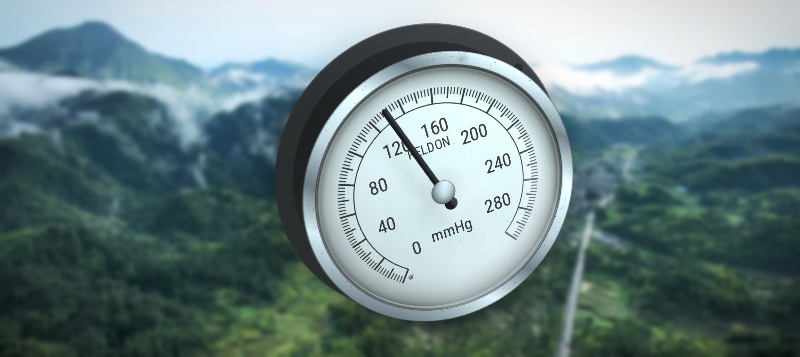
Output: 130mmHg
